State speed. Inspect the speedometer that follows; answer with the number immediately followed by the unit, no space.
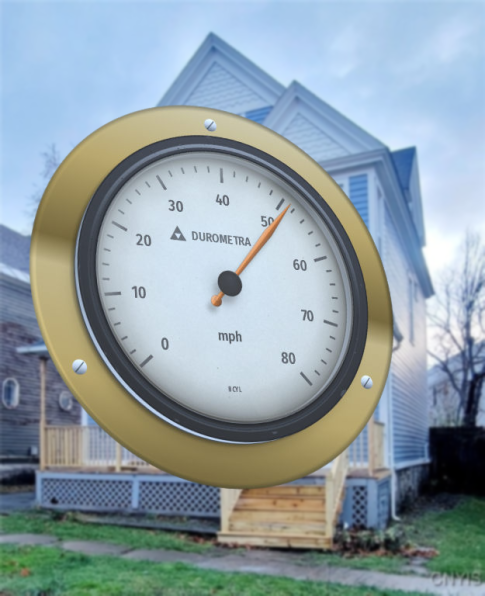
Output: 51mph
